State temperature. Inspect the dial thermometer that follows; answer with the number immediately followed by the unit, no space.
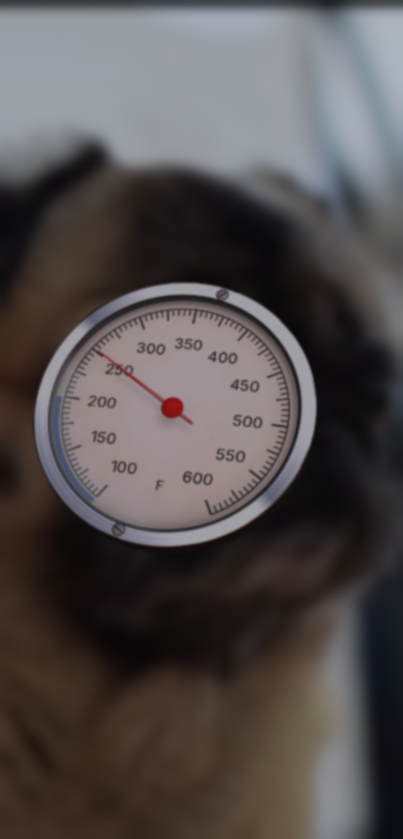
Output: 250°F
